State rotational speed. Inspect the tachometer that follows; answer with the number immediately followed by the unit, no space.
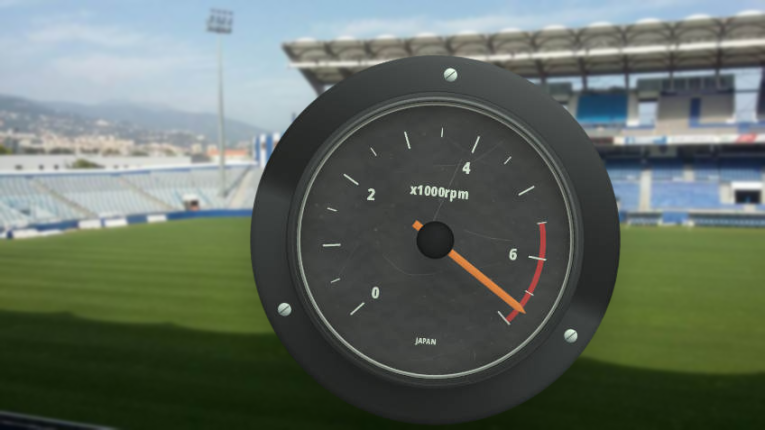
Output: 6750rpm
